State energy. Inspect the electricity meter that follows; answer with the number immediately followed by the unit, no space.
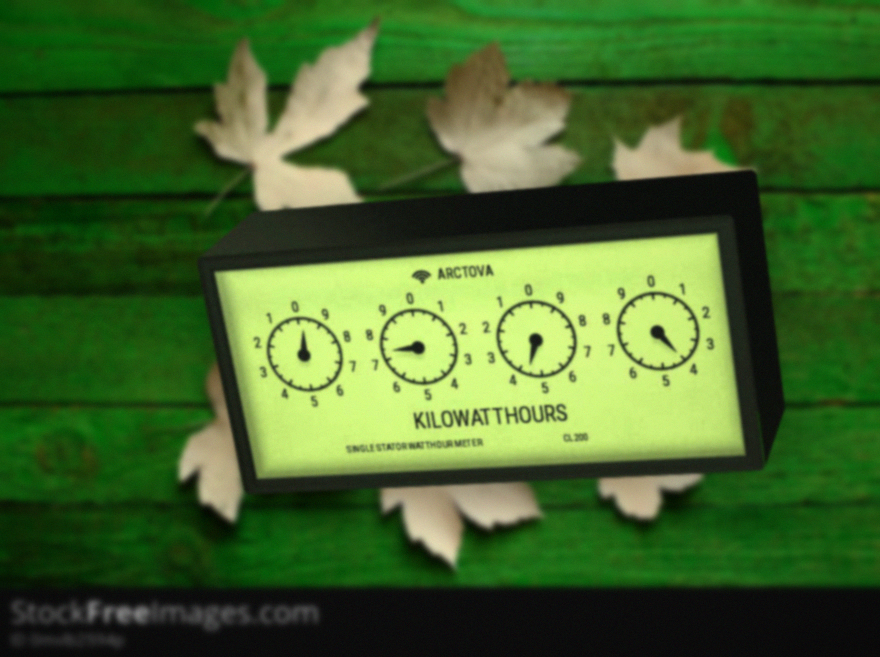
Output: 9744kWh
